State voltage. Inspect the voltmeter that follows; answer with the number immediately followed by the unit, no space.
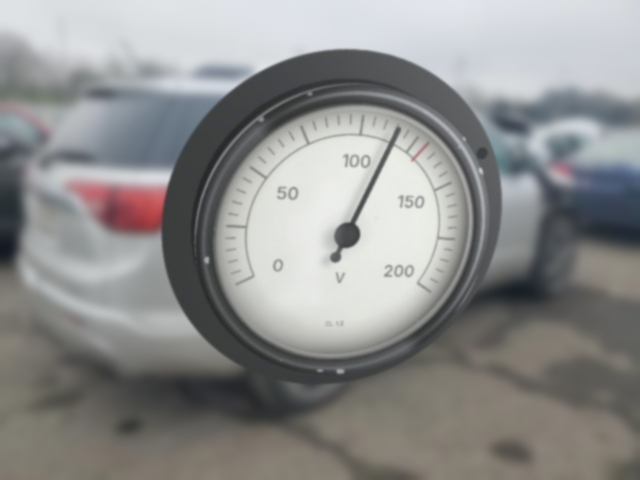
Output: 115V
